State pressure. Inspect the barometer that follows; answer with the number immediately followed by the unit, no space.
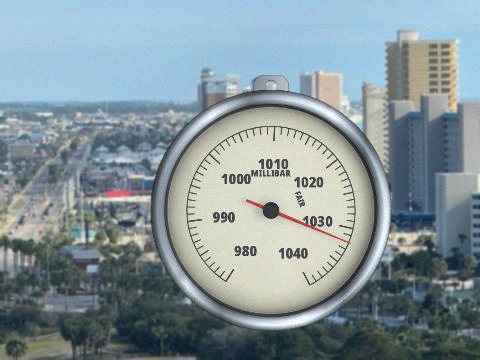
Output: 1032mbar
